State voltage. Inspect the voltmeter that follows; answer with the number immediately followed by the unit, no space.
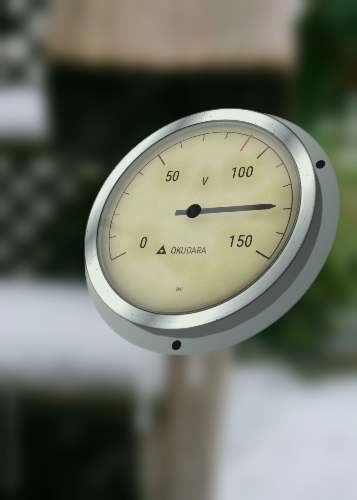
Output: 130V
